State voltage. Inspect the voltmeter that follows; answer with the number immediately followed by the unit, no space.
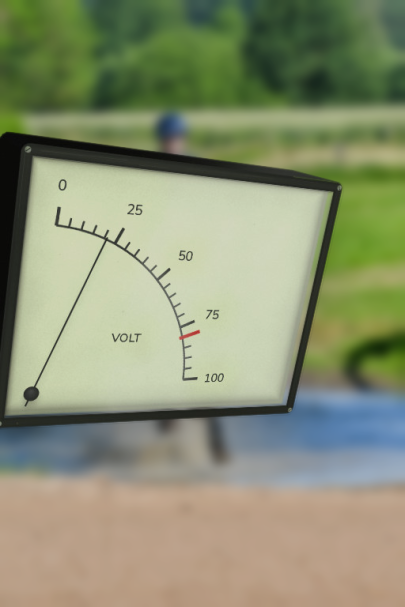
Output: 20V
